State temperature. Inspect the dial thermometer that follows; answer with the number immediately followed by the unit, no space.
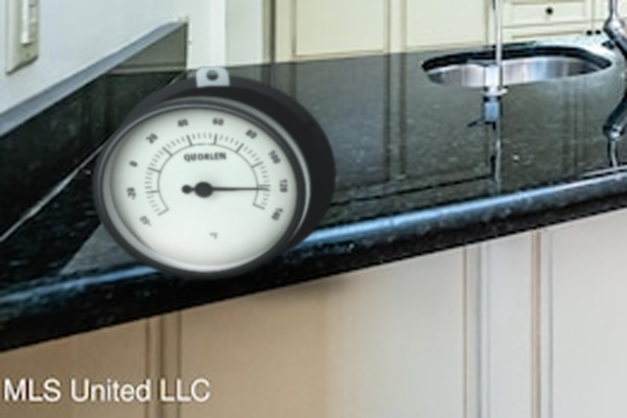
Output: 120°F
